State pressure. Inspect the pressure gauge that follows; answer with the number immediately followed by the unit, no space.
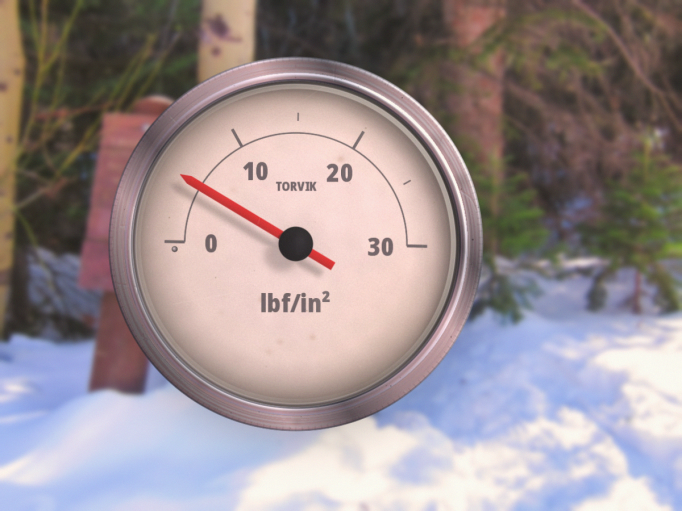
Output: 5psi
